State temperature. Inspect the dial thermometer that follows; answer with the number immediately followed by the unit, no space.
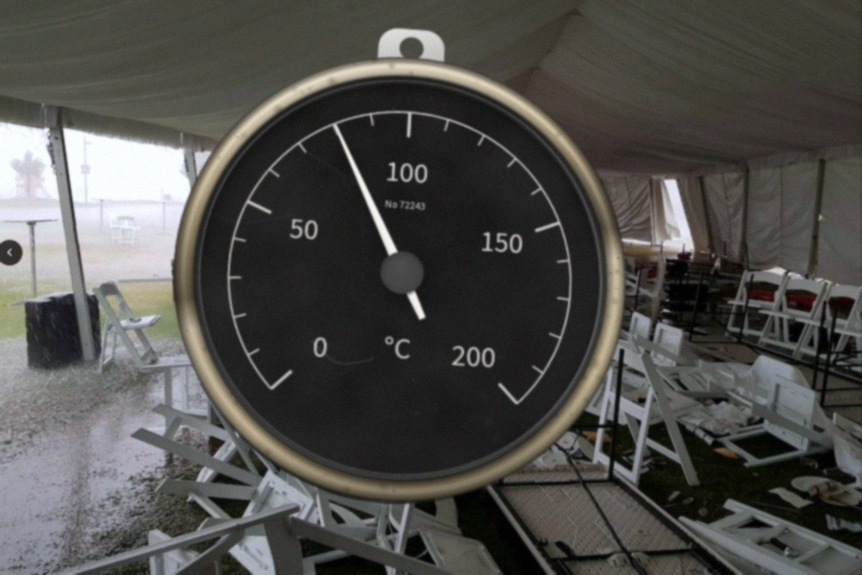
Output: 80°C
